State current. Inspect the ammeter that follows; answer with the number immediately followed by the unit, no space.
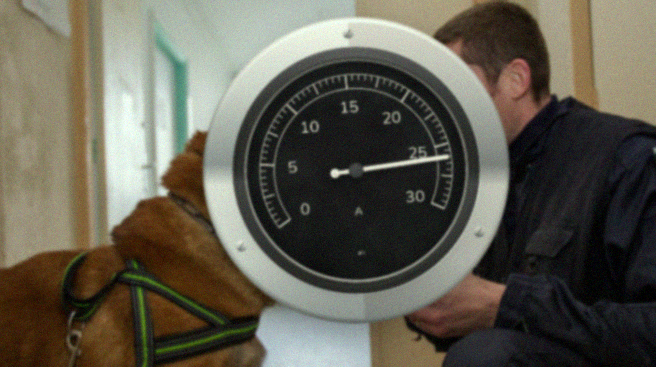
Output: 26A
